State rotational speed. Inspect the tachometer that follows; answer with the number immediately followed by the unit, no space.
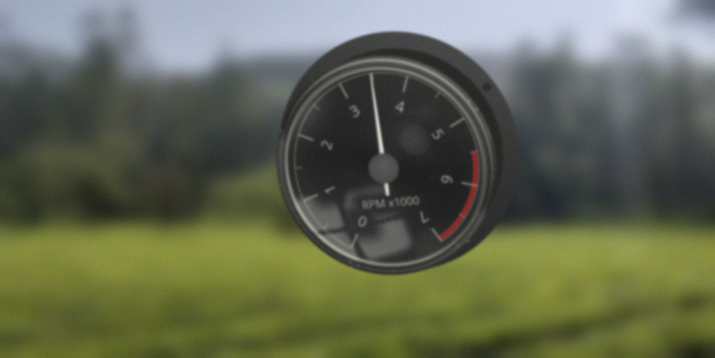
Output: 3500rpm
